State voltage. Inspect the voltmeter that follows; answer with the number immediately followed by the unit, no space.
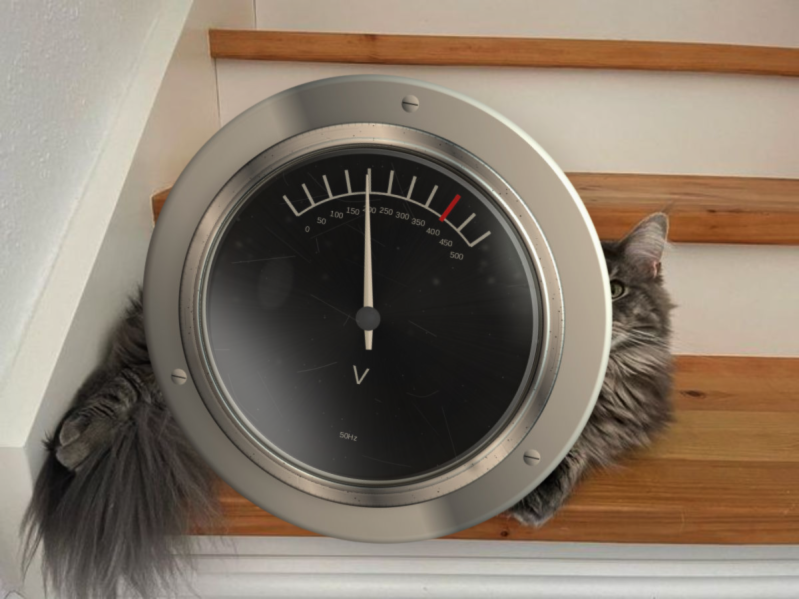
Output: 200V
